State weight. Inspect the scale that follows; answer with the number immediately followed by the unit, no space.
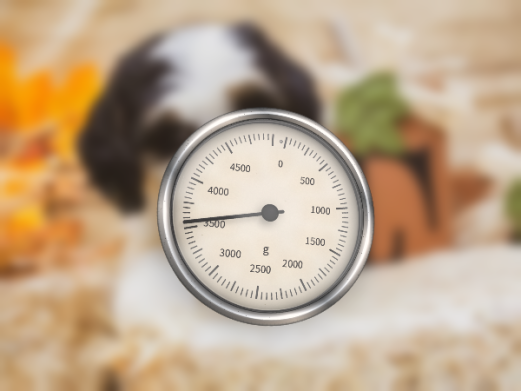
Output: 3550g
